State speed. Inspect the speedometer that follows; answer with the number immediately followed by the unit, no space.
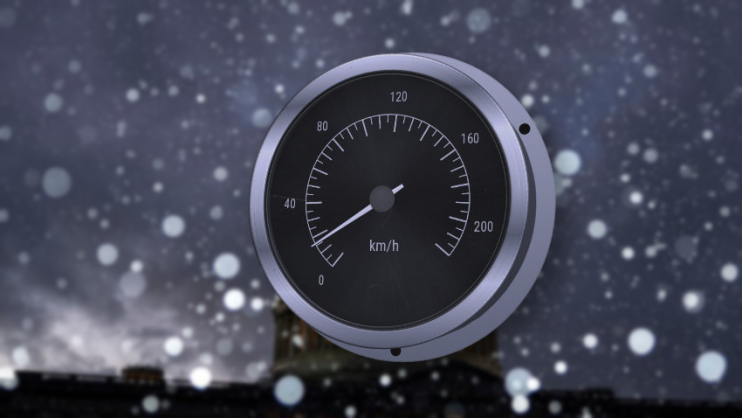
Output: 15km/h
